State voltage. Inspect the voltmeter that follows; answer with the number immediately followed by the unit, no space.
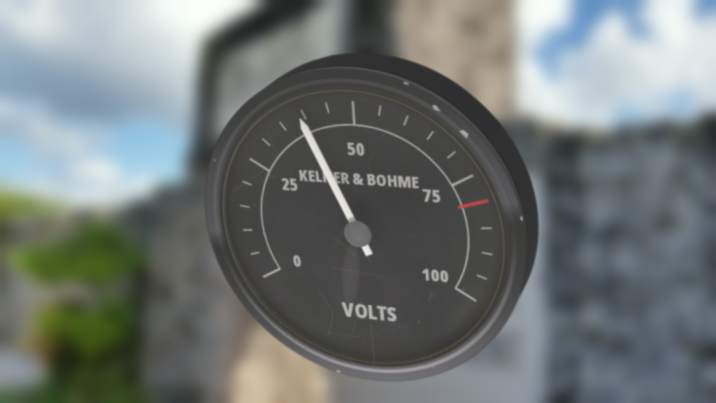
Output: 40V
